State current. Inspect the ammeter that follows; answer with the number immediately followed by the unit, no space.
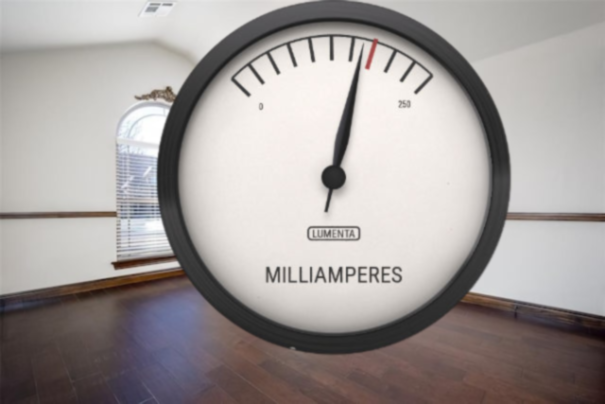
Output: 162.5mA
